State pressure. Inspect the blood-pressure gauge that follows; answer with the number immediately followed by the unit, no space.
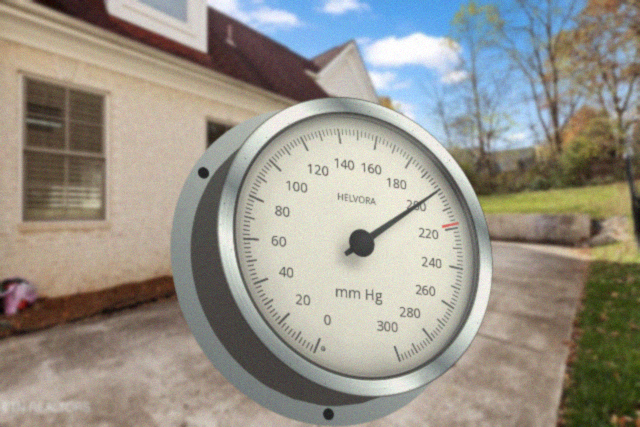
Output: 200mmHg
